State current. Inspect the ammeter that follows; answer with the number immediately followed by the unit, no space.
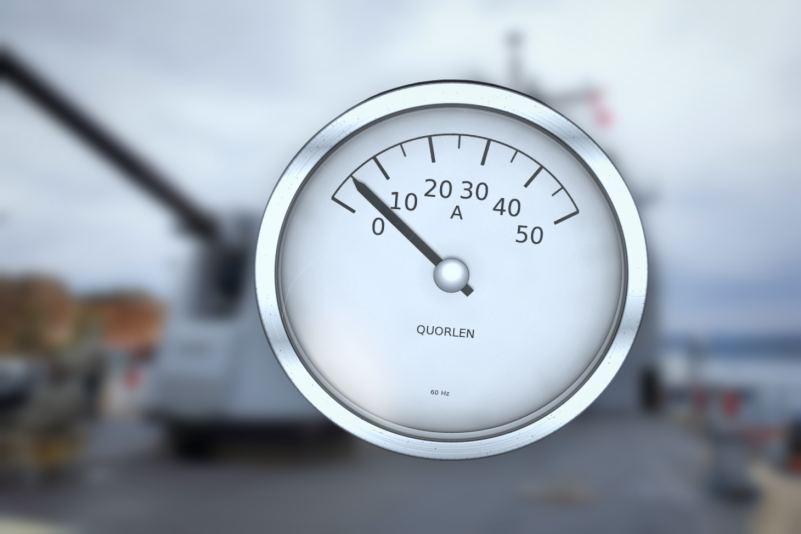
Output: 5A
